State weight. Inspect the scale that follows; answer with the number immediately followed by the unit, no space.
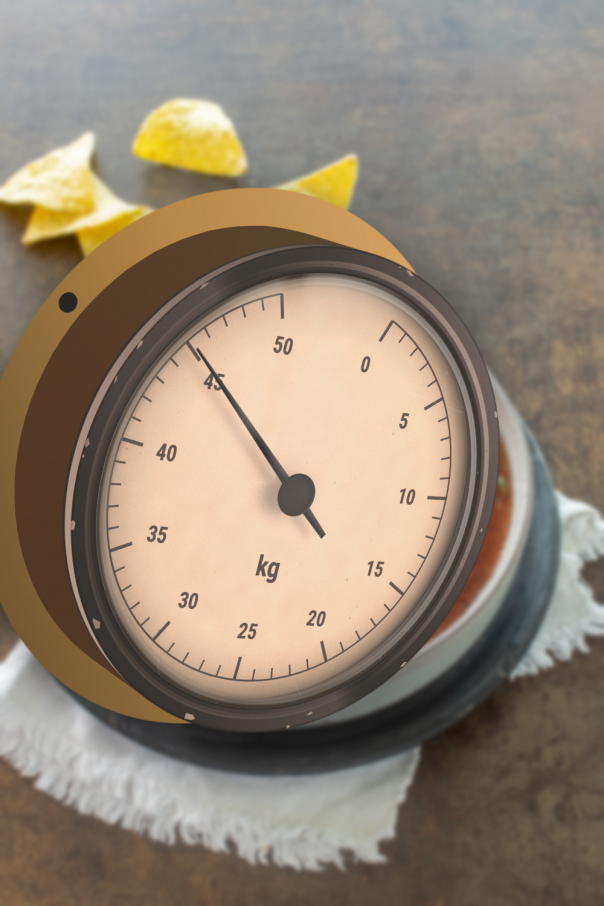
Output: 45kg
